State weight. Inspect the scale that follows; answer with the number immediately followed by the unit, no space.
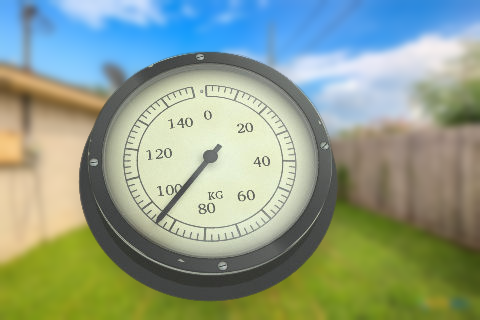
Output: 94kg
